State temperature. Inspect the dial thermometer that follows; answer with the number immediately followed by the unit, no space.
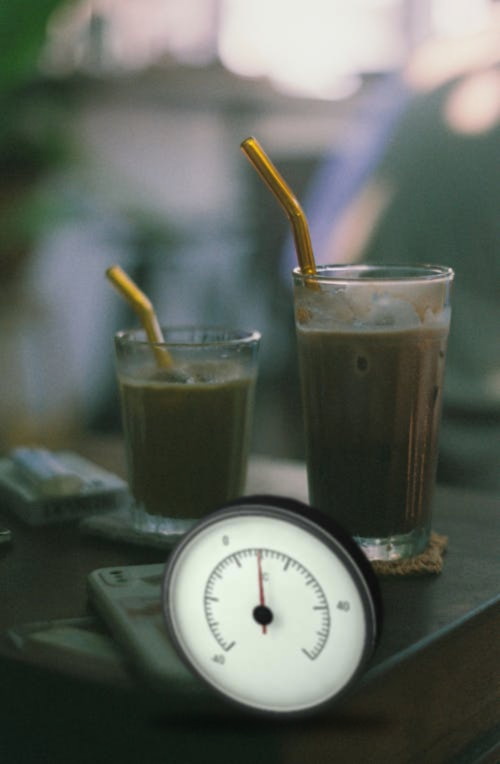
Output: 10°C
